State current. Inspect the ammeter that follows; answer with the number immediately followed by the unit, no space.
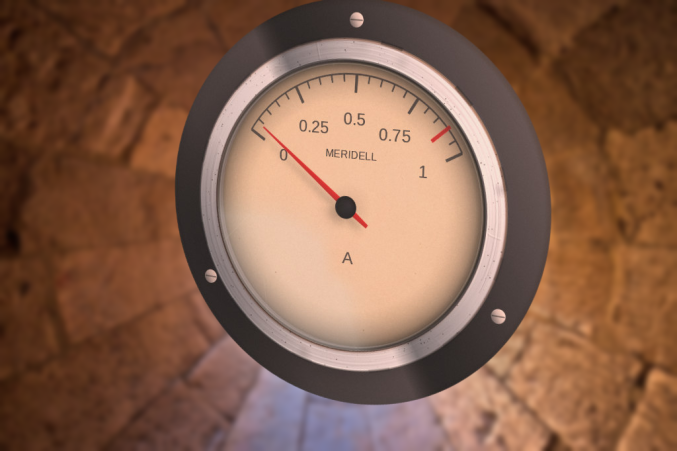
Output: 0.05A
